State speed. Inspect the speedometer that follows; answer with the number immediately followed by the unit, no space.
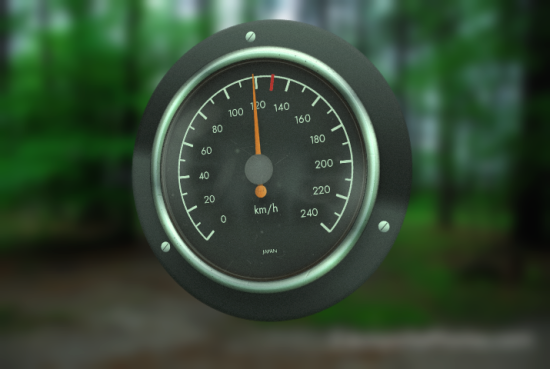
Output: 120km/h
